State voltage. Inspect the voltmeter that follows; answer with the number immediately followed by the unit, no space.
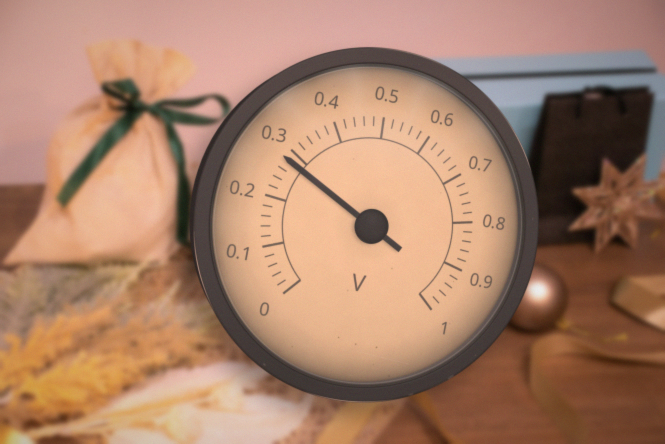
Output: 0.28V
